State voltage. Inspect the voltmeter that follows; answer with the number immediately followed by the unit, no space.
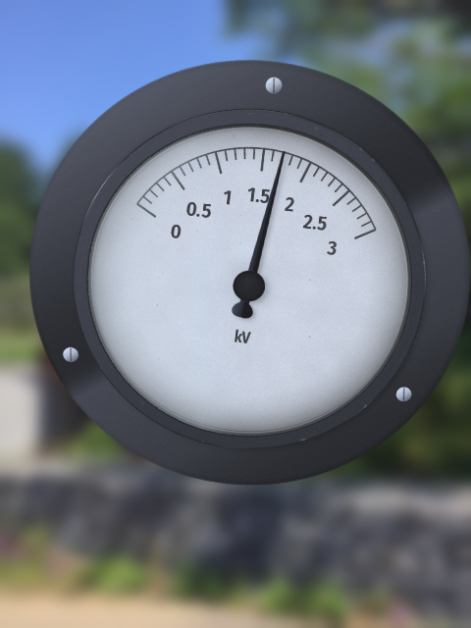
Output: 1.7kV
